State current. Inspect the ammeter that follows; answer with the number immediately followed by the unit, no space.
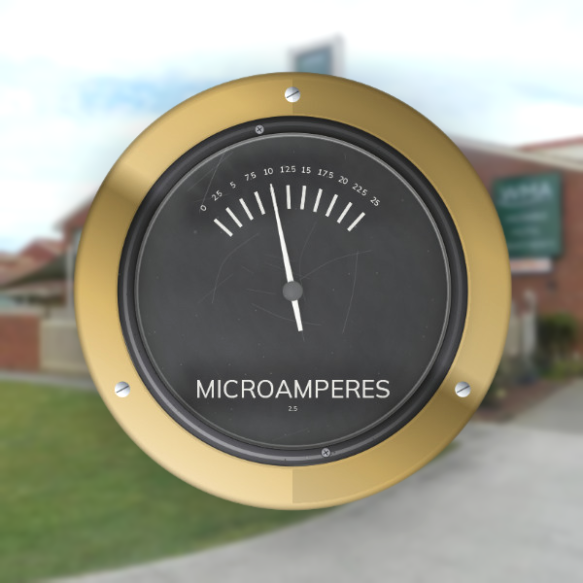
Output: 10µA
